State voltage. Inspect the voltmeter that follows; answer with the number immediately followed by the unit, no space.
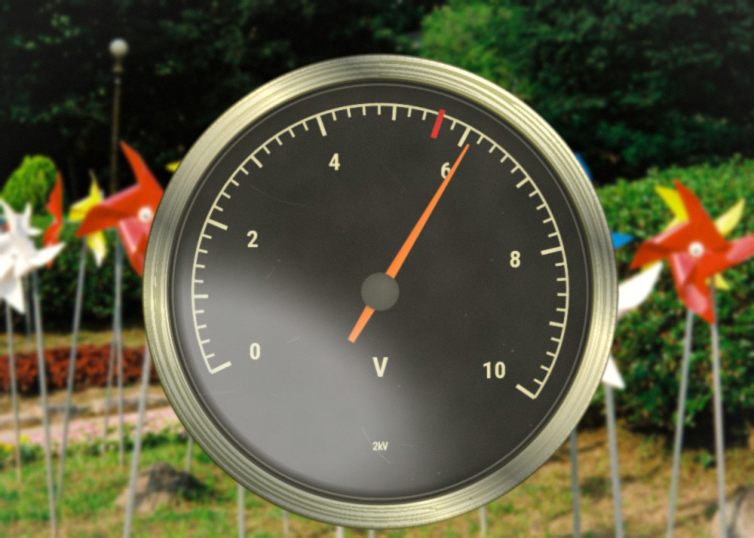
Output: 6.1V
